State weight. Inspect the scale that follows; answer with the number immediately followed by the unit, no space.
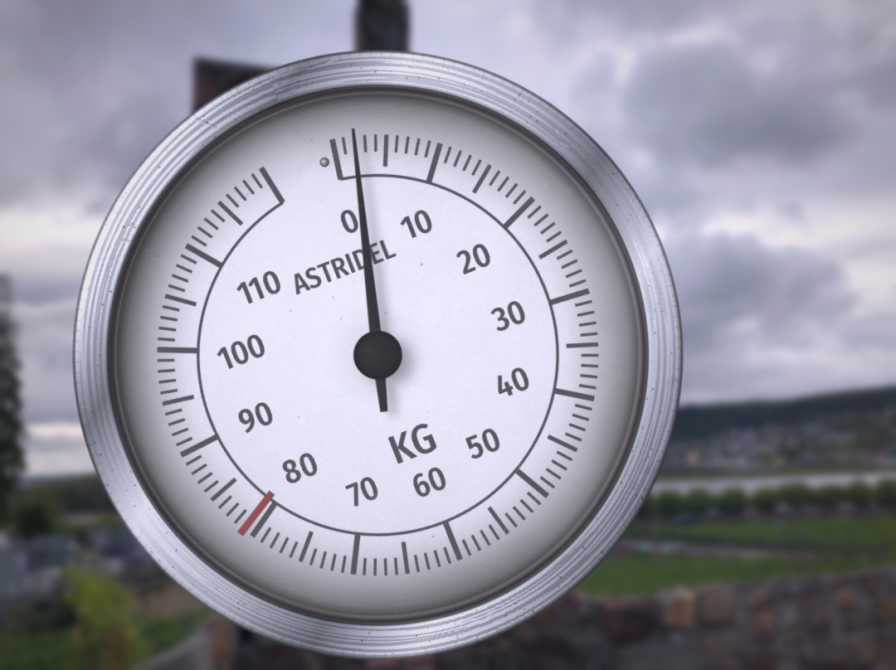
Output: 2kg
